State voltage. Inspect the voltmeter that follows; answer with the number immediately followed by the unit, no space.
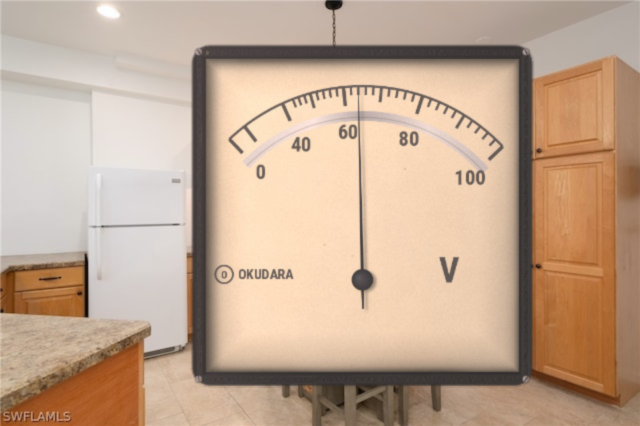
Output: 64V
